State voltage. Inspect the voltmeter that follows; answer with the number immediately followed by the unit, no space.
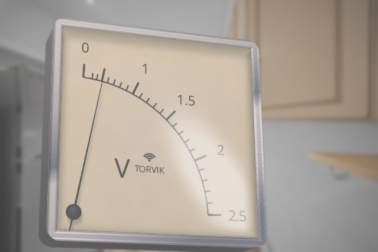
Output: 0.5V
